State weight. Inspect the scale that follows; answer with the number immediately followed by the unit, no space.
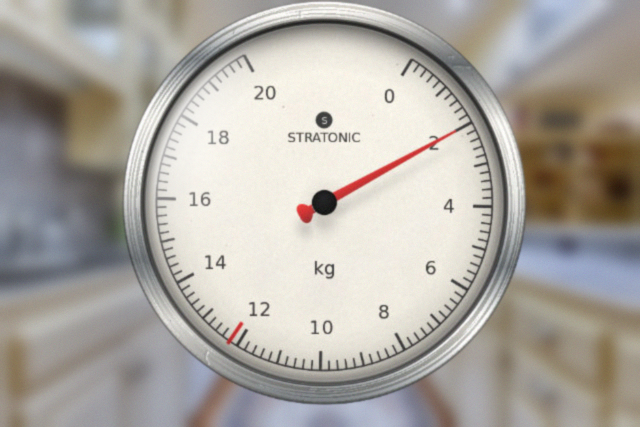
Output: 2kg
